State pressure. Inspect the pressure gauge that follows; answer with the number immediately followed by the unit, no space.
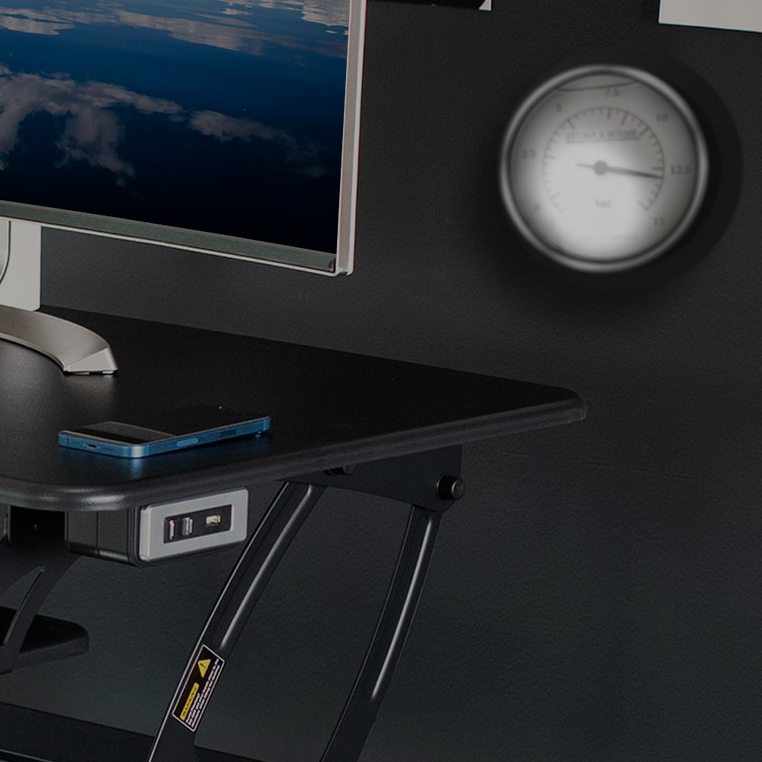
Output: 13bar
